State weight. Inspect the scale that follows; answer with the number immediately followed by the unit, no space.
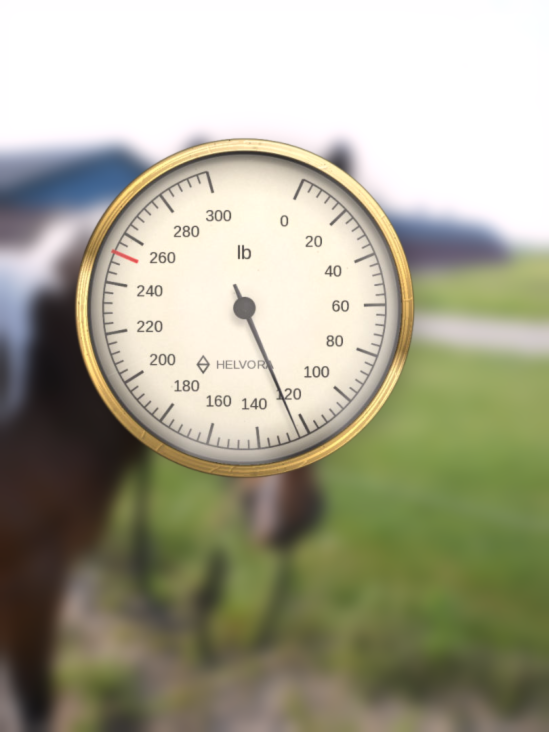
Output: 124lb
